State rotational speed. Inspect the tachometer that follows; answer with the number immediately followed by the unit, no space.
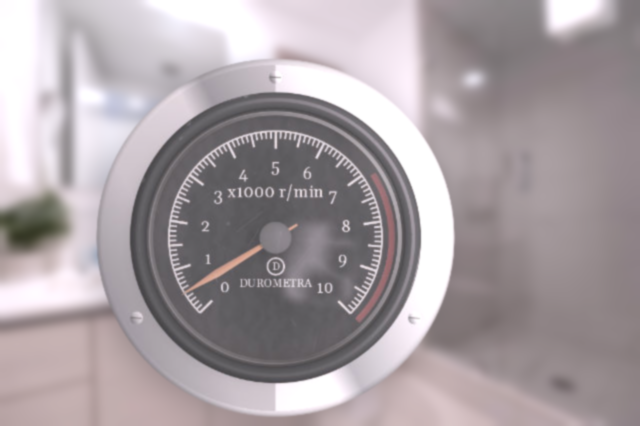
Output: 500rpm
